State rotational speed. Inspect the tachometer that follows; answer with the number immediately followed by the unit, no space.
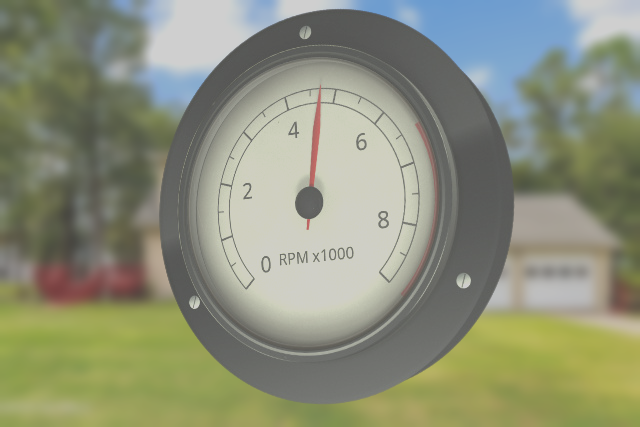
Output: 4750rpm
